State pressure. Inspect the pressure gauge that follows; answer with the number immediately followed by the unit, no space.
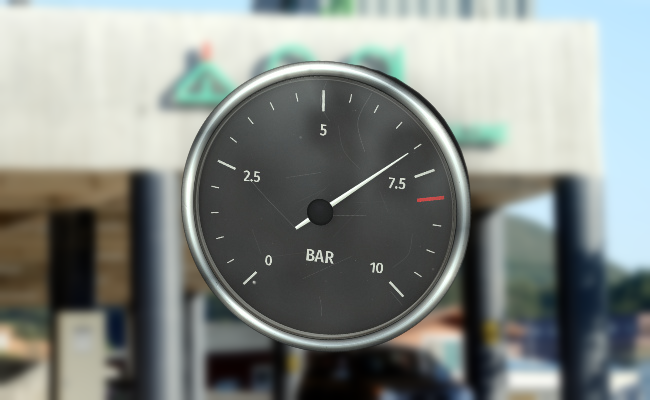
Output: 7bar
